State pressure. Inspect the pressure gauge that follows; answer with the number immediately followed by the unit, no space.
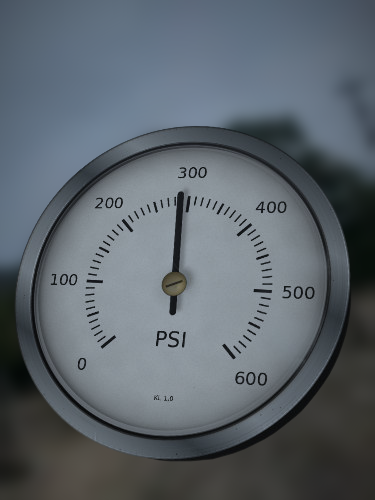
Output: 290psi
